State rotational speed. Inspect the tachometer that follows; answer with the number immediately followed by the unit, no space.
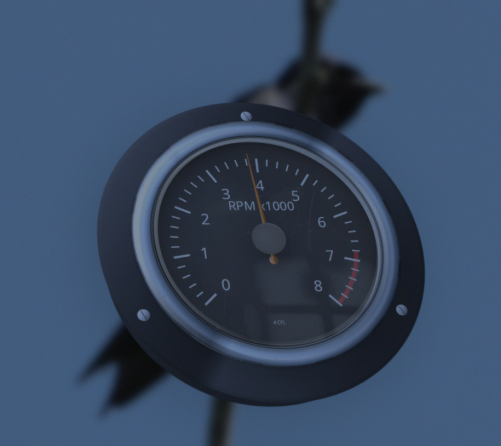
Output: 3800rpm
